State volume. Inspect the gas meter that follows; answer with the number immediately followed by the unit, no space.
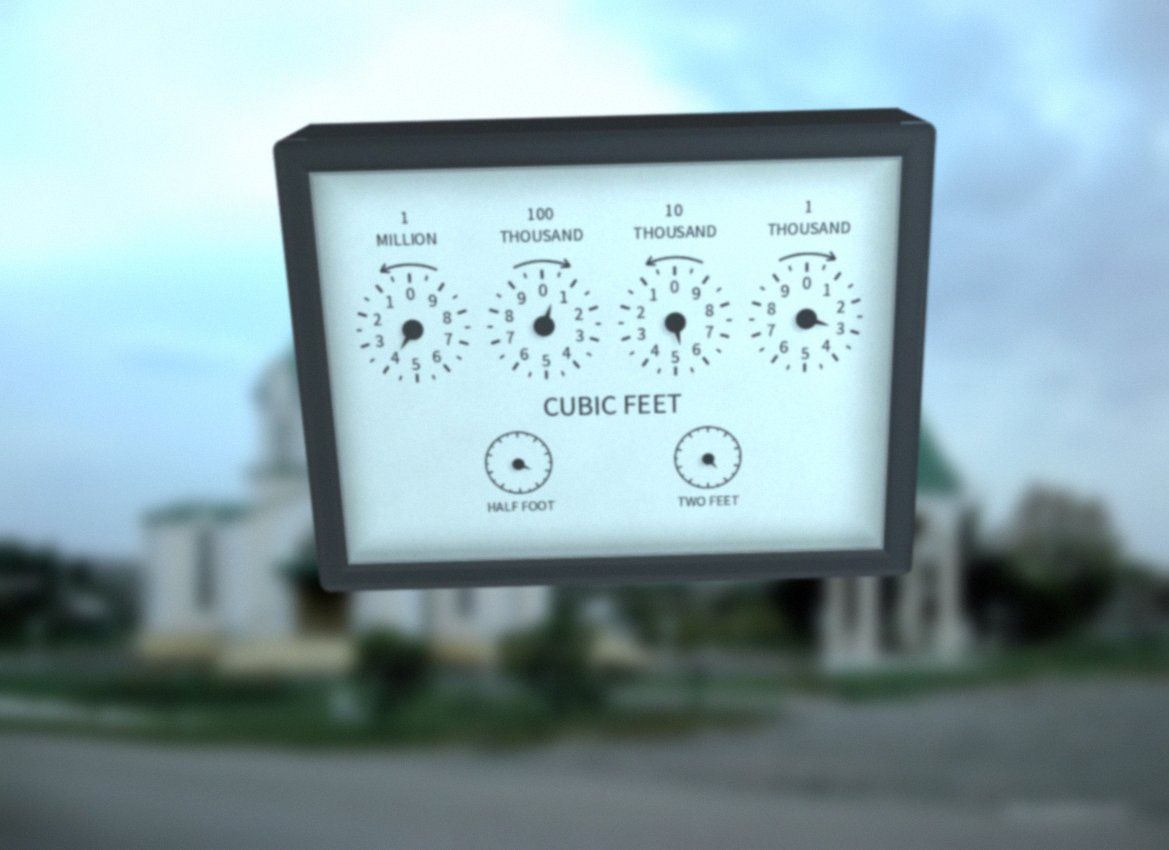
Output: 405300ft³
